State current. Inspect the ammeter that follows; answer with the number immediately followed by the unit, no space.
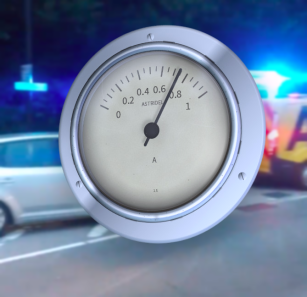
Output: 0.75A
